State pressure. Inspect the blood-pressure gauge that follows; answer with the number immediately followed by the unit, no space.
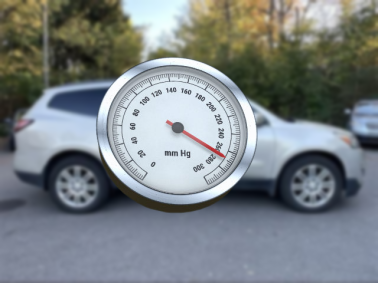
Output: 270mmHg
